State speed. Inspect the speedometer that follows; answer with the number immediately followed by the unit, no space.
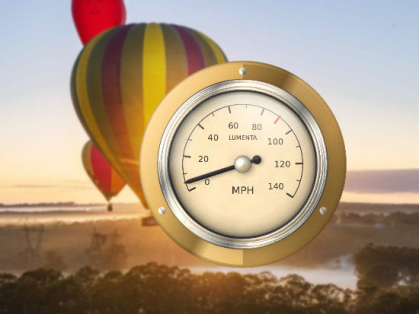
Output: 5mph
